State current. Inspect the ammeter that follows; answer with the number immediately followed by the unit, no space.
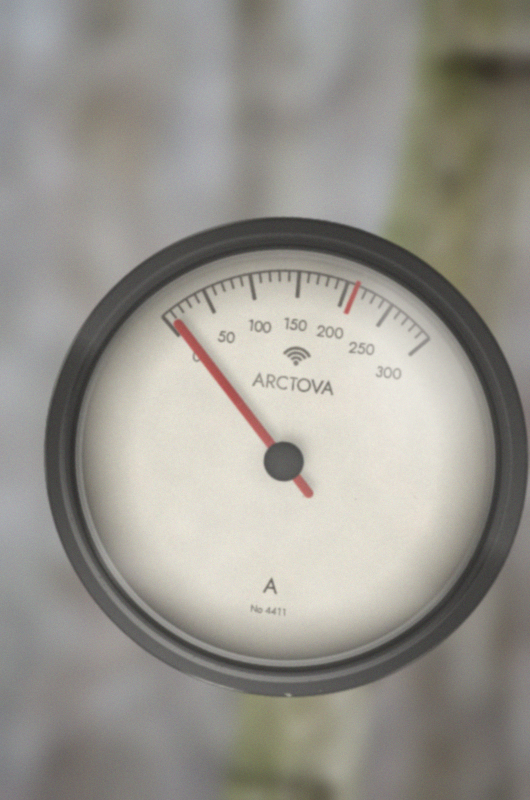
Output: 10A
